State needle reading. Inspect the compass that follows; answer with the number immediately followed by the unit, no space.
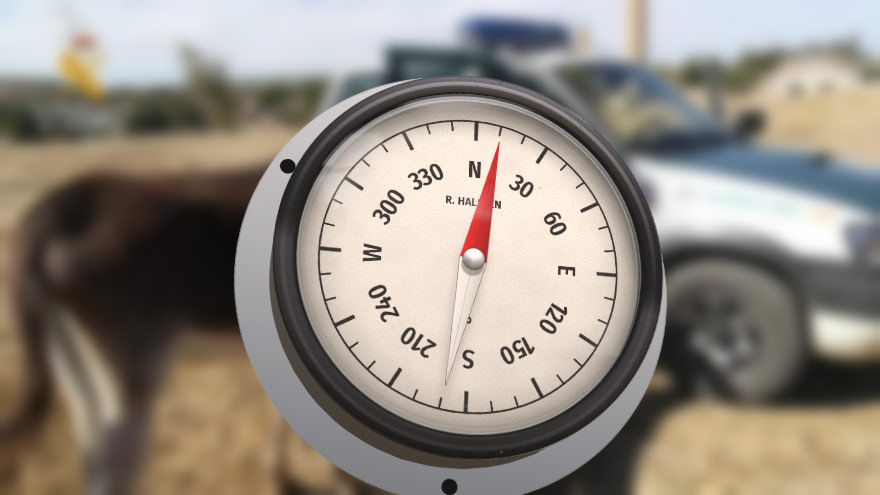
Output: 10°
